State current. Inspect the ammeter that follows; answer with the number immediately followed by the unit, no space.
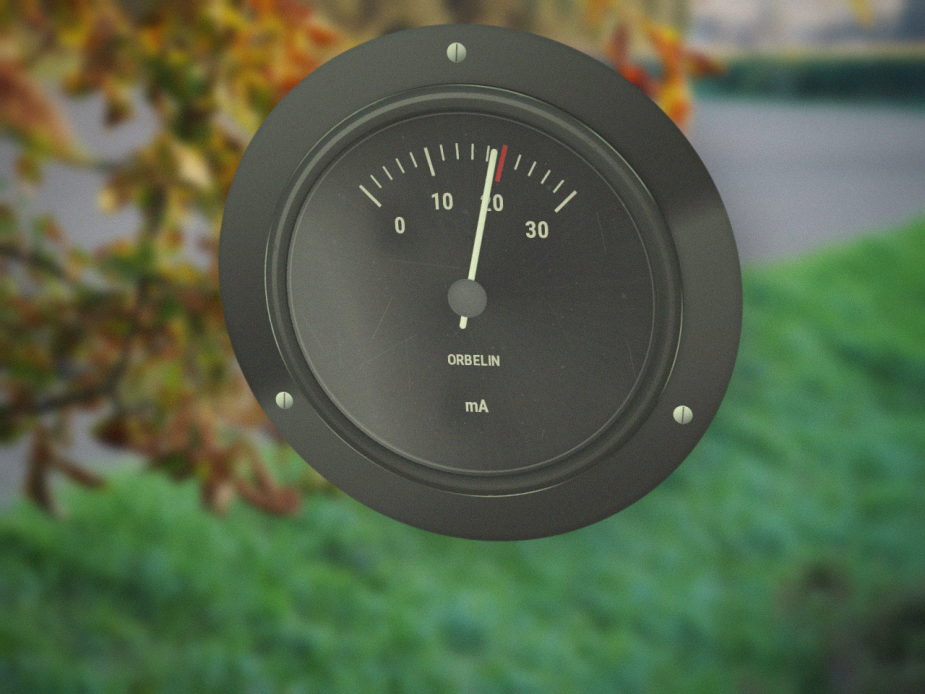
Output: 19mA
